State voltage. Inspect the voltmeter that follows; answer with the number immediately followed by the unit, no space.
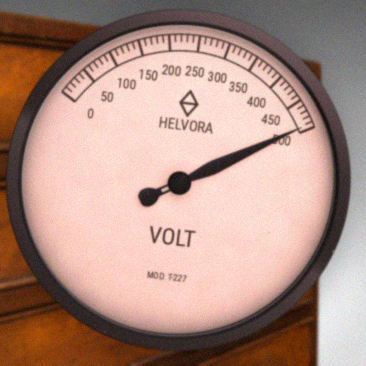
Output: 490V
